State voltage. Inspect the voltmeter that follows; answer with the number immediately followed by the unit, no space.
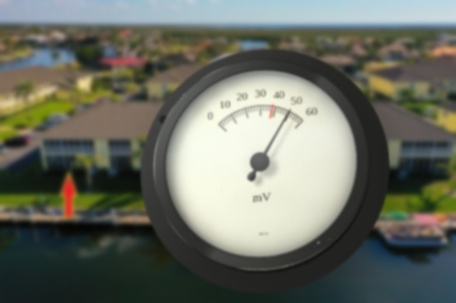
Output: 50mV
